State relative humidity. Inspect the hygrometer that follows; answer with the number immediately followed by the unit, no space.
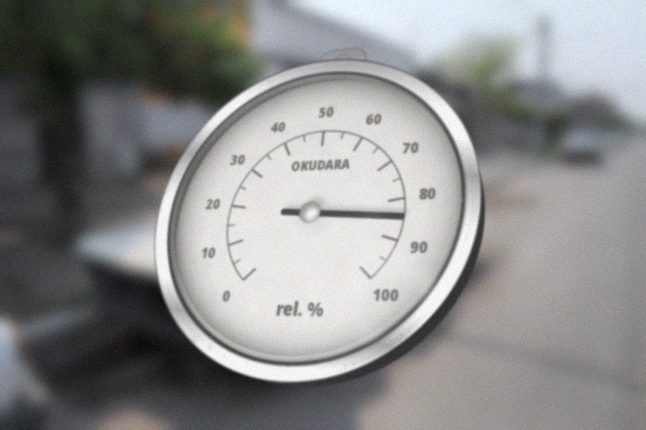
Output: 85%
